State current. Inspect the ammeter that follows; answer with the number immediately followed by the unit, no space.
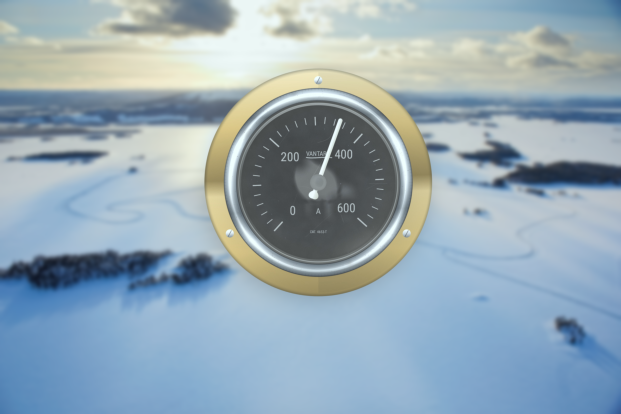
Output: 350A
